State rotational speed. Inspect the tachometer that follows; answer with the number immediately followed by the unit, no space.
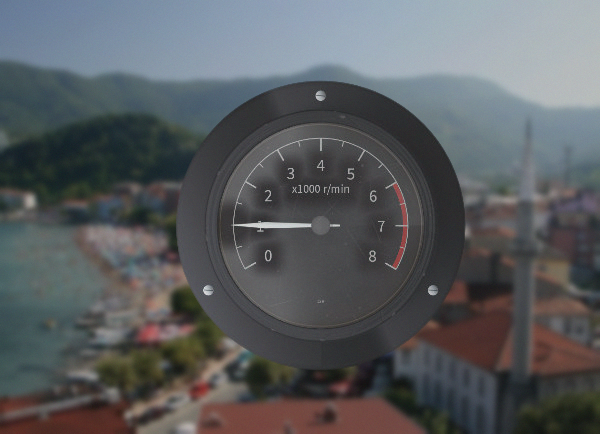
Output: 1000rpm
